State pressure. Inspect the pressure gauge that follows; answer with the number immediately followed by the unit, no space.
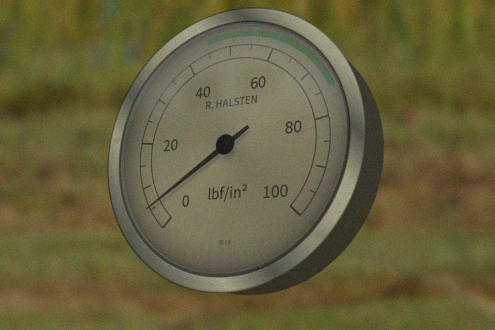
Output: 5psi
